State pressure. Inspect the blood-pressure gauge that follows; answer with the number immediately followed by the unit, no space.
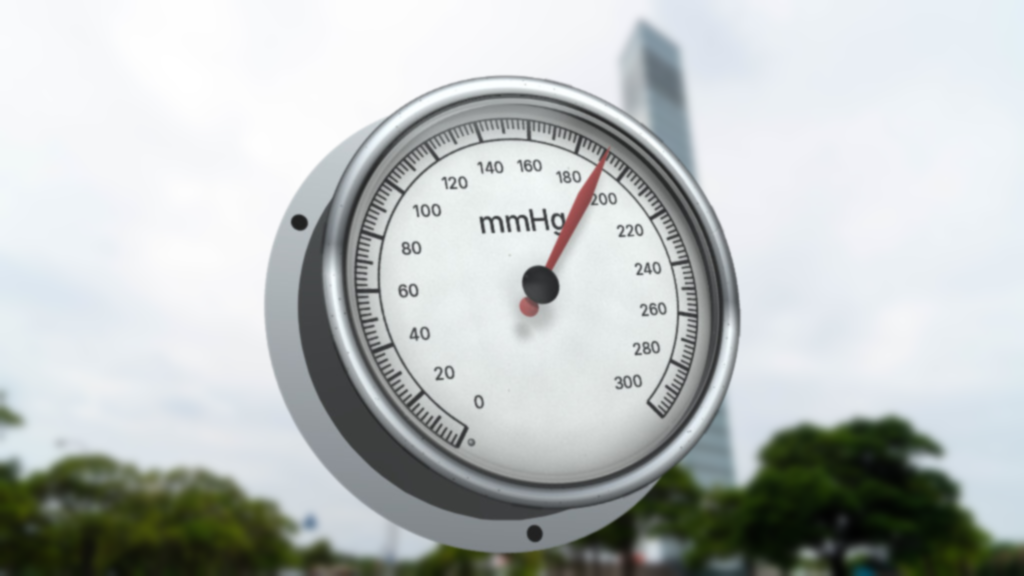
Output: 190mmHg
